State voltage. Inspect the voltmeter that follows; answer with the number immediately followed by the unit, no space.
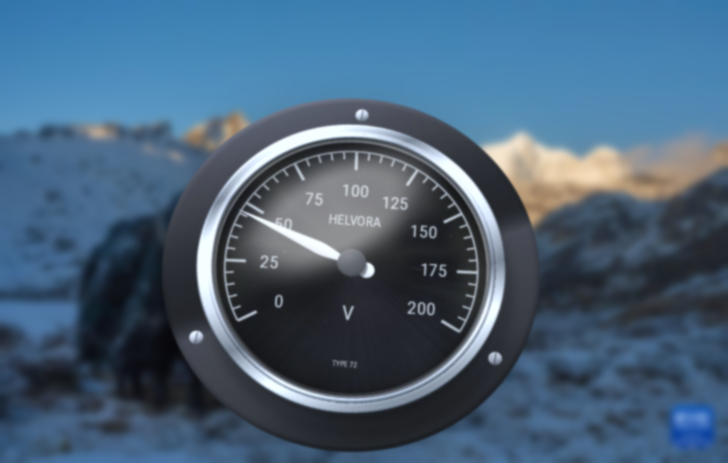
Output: 45V
